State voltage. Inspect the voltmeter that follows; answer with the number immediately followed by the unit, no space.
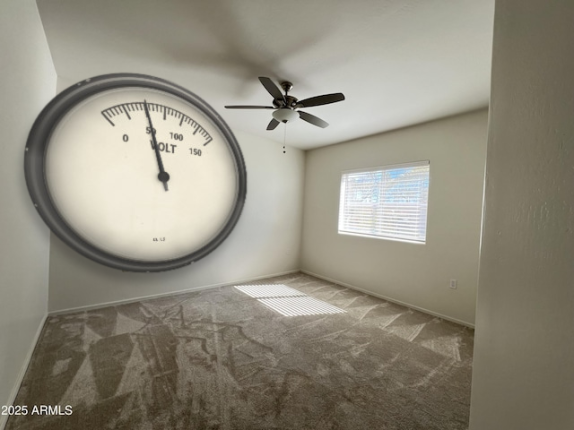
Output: 50V
